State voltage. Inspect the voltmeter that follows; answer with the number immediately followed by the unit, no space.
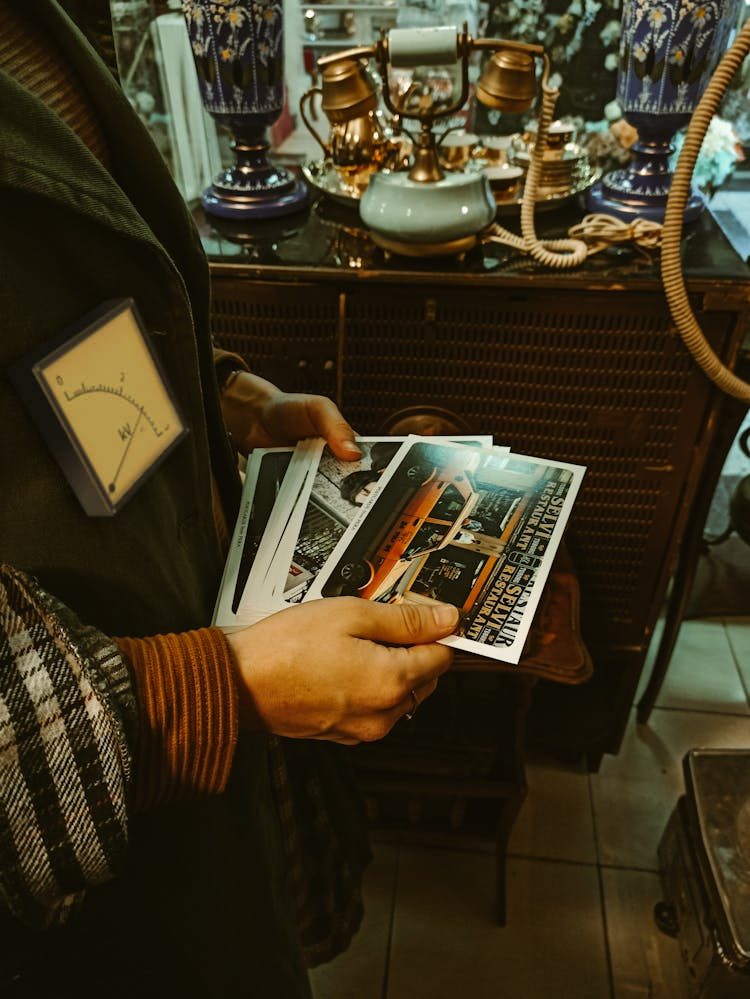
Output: 2.5kV
